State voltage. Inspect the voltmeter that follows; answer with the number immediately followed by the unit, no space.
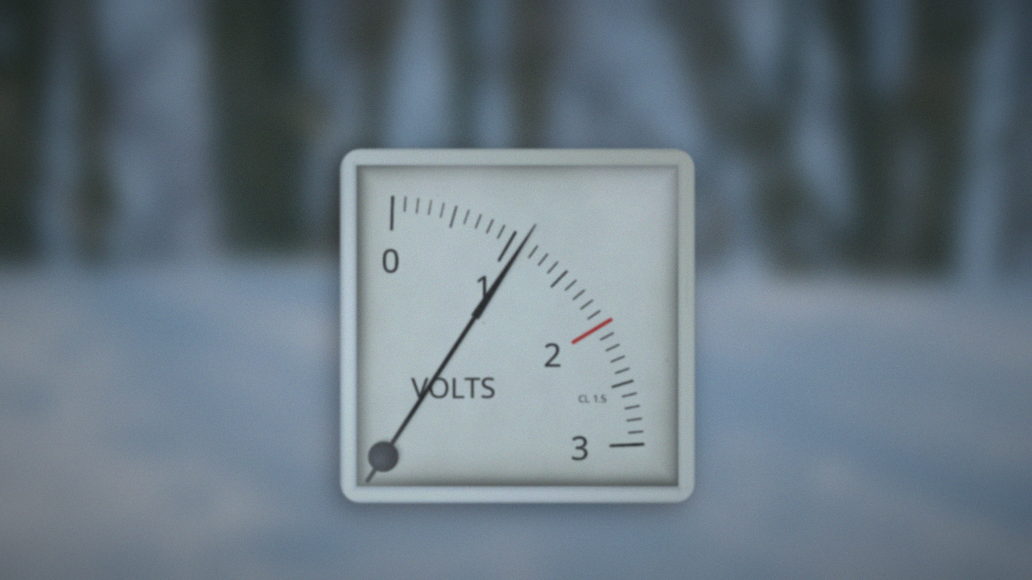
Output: 1.1V
